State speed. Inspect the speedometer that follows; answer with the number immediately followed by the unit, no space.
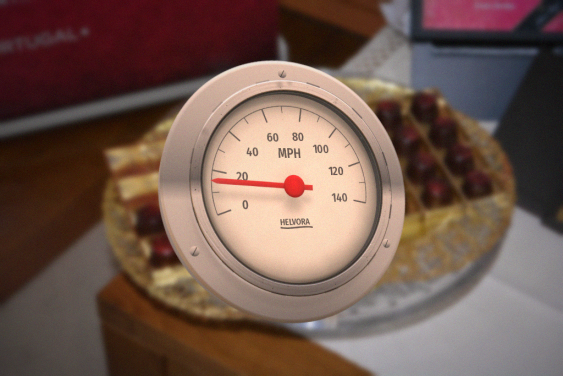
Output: 15mph
